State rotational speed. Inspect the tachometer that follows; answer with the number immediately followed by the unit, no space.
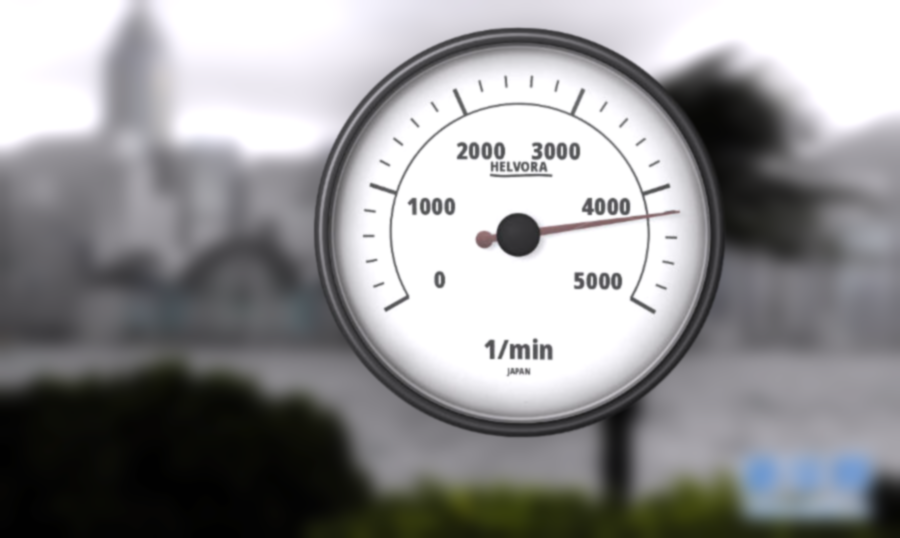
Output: 4200rpm
